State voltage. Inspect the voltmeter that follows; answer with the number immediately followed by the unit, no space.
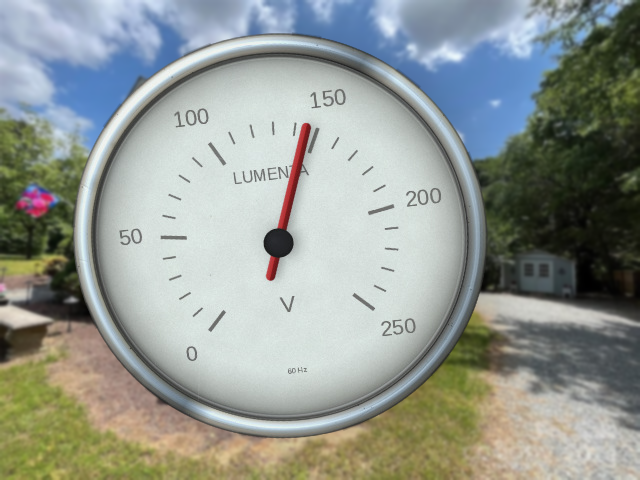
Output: 145V
